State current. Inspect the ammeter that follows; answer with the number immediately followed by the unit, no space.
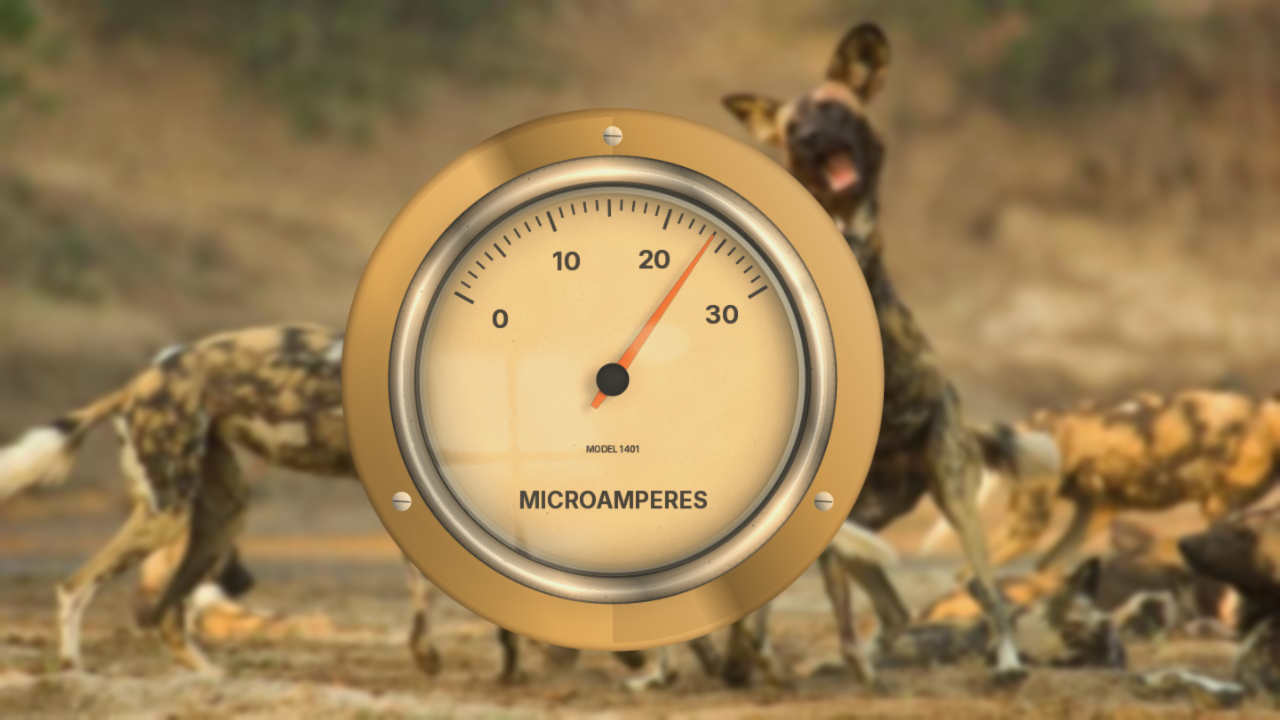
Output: 24µA
